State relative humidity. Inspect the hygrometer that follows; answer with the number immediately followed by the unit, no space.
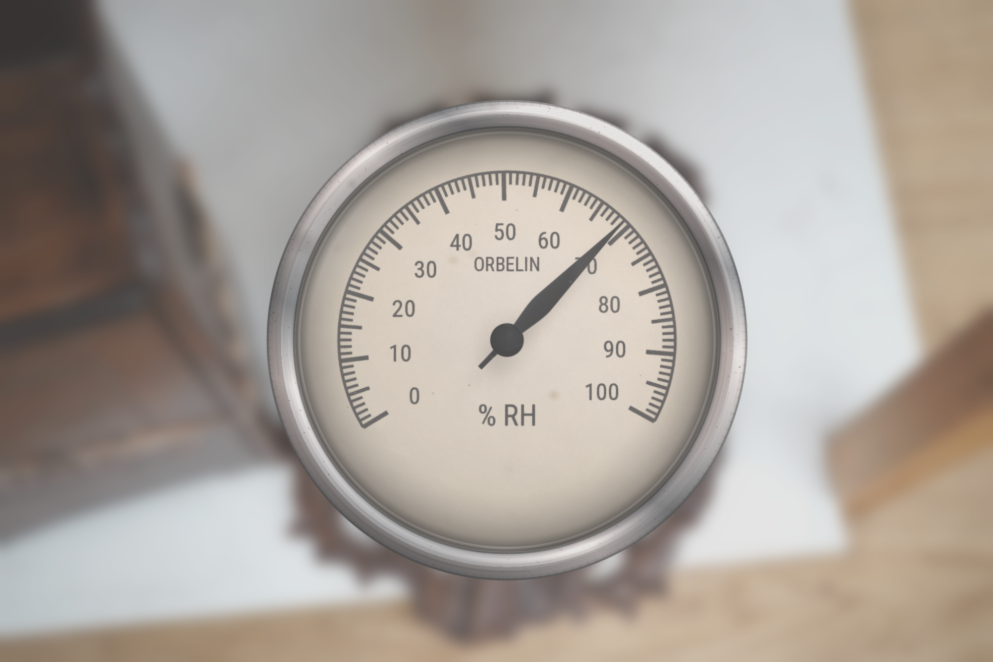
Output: 69%
